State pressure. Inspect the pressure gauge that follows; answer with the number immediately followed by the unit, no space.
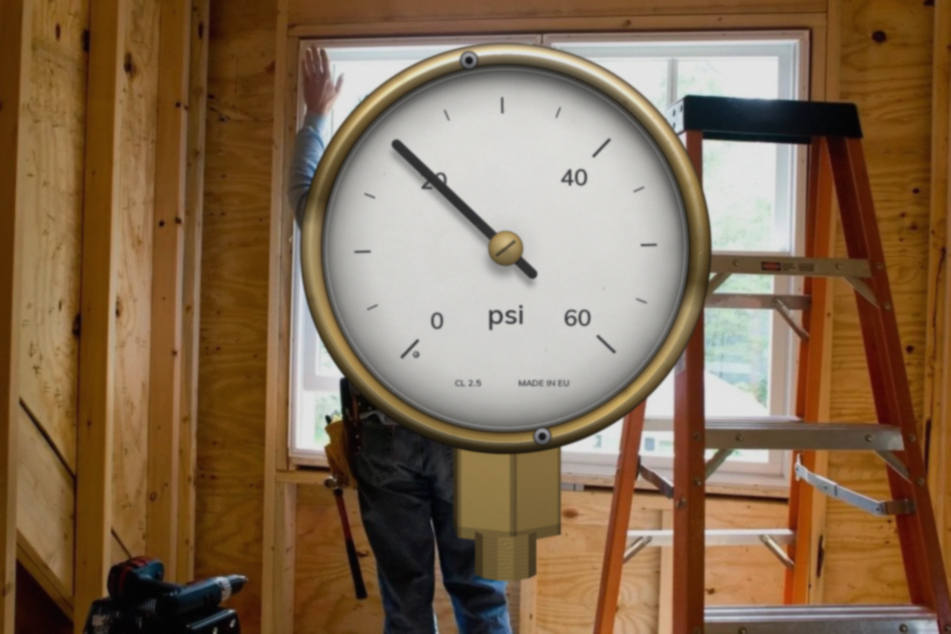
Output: 20psi
